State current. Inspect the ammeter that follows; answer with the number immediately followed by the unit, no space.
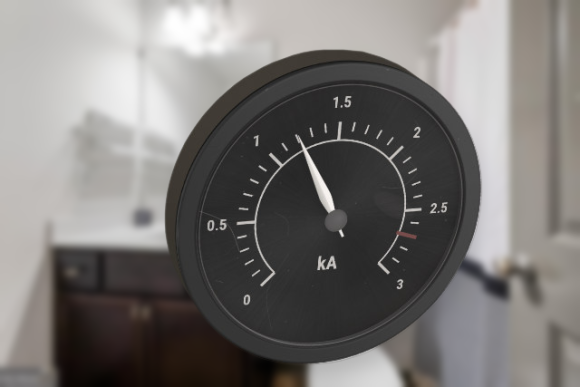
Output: 1.2kA
